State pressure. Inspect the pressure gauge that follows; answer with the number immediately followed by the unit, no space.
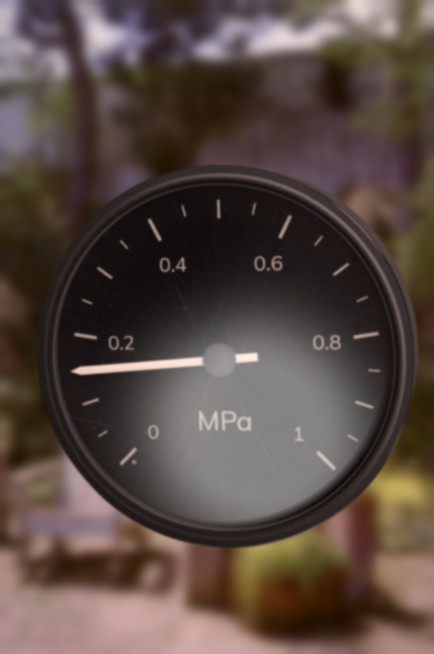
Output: 0.15MPa
